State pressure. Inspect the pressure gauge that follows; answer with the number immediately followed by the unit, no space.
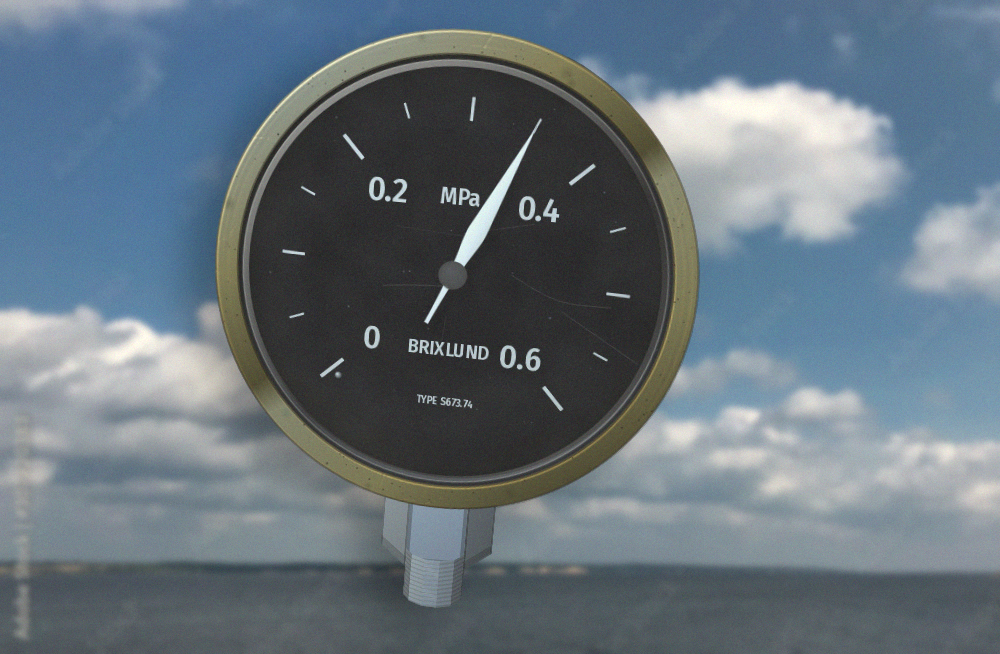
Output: 0.35MPa
